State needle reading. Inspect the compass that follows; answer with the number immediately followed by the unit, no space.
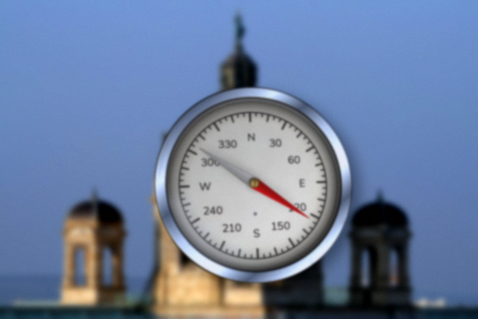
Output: 125°
